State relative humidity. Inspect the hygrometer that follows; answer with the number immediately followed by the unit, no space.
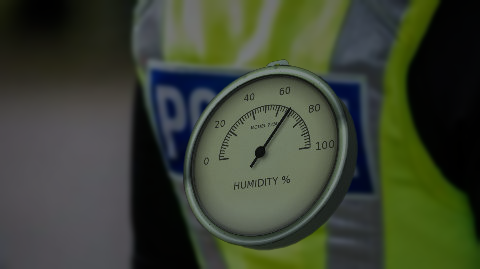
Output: 70%
